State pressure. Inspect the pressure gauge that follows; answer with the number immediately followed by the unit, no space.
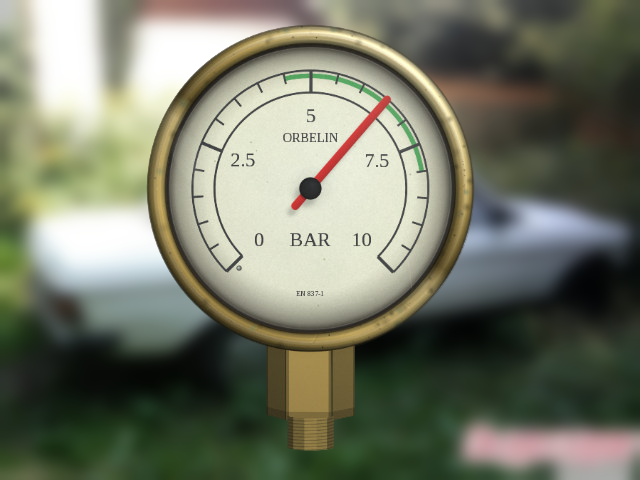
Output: 6.5bar
